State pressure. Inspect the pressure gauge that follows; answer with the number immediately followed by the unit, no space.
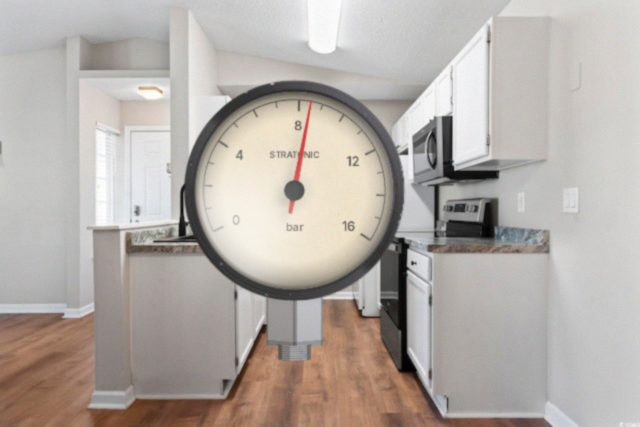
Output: 8.5bar
